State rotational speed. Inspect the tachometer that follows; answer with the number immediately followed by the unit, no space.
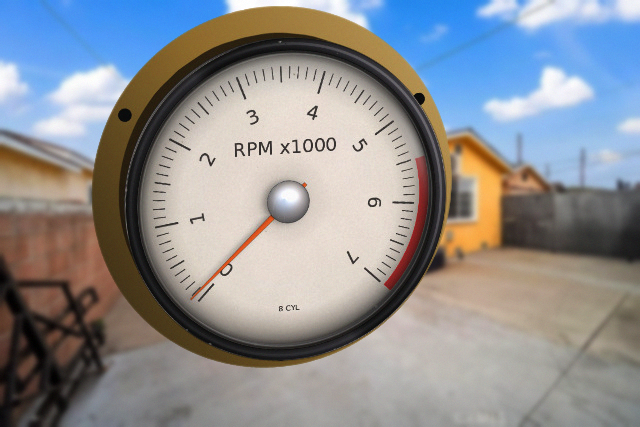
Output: 100rpm
